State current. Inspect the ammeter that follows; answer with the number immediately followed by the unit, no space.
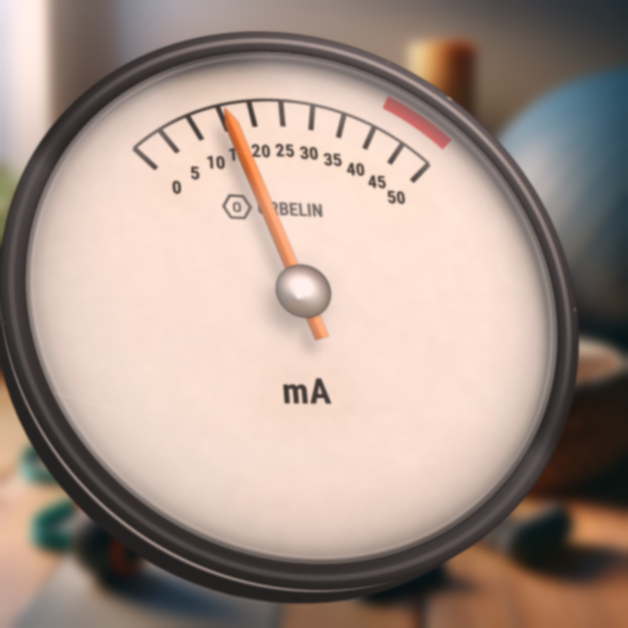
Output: 15mA
